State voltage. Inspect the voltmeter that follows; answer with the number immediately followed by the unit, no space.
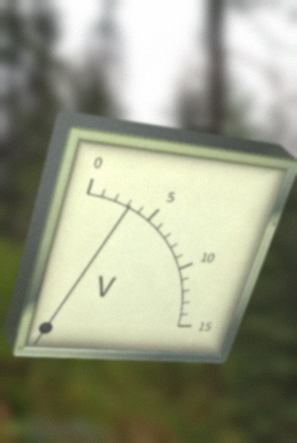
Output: 3V
